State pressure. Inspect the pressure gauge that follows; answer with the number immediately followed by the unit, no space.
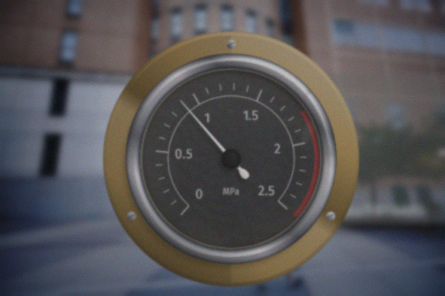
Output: 0.9MPa
